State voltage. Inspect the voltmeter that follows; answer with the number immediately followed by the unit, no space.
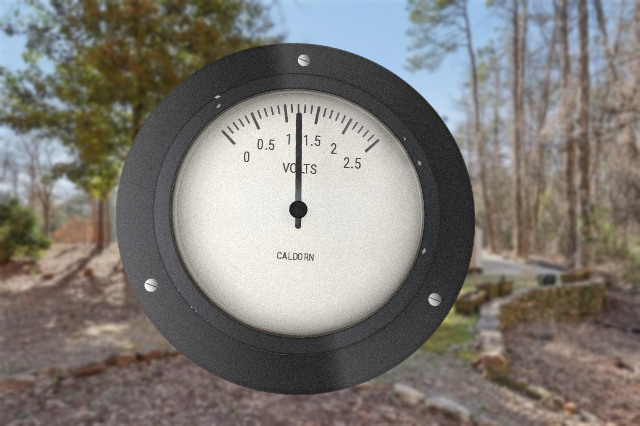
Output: 1.2V
